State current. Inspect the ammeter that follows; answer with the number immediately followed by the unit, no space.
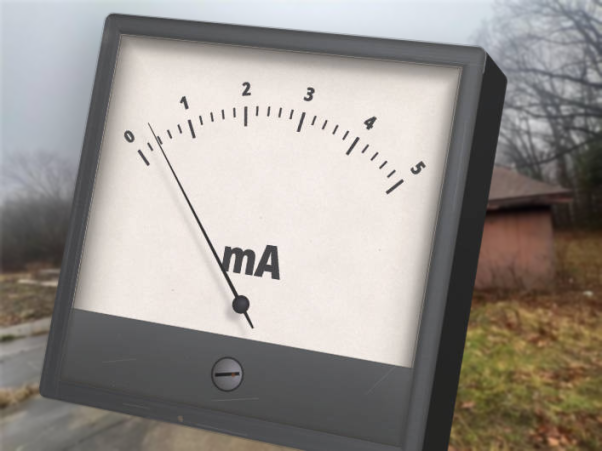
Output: 0.4mA
